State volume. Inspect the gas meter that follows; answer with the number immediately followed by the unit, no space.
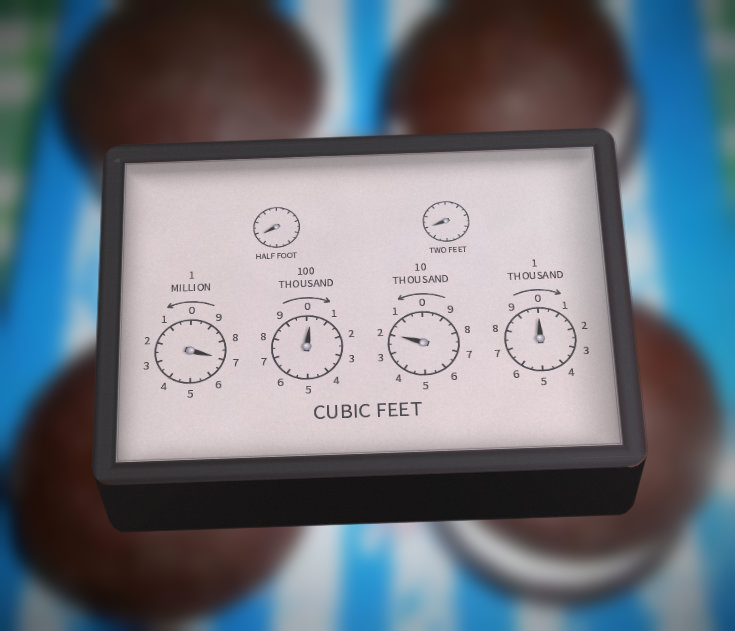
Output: 702000ft³
